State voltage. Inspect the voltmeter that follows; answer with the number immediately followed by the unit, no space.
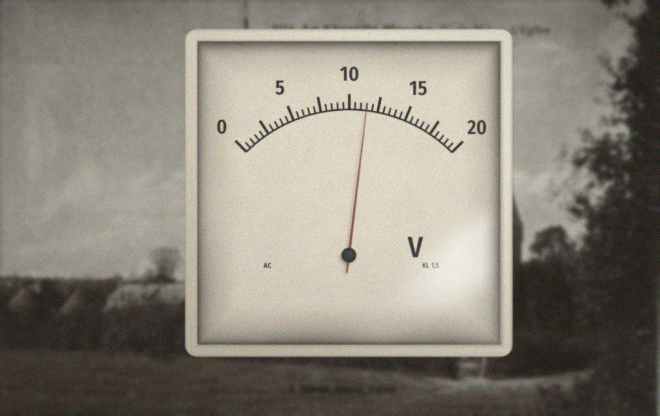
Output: 11.5V
